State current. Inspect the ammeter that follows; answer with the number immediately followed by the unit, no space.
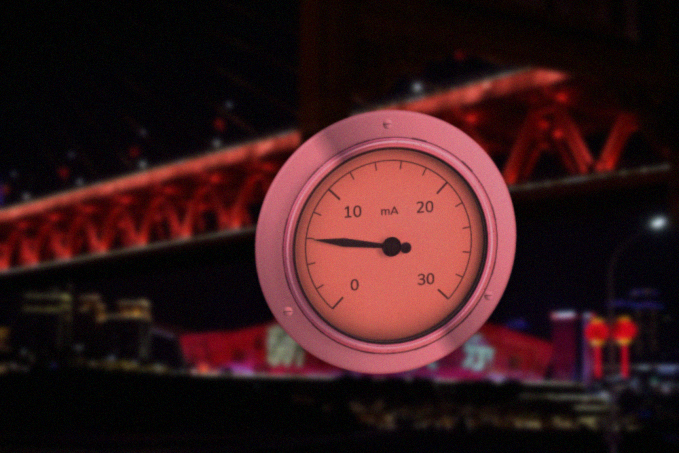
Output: 6mA
